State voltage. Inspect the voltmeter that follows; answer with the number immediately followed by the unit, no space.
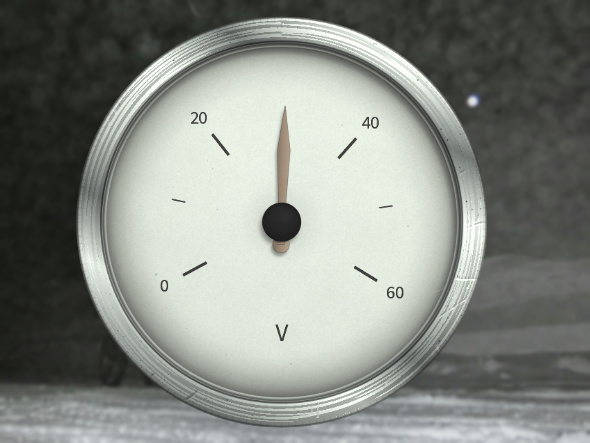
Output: 30V
